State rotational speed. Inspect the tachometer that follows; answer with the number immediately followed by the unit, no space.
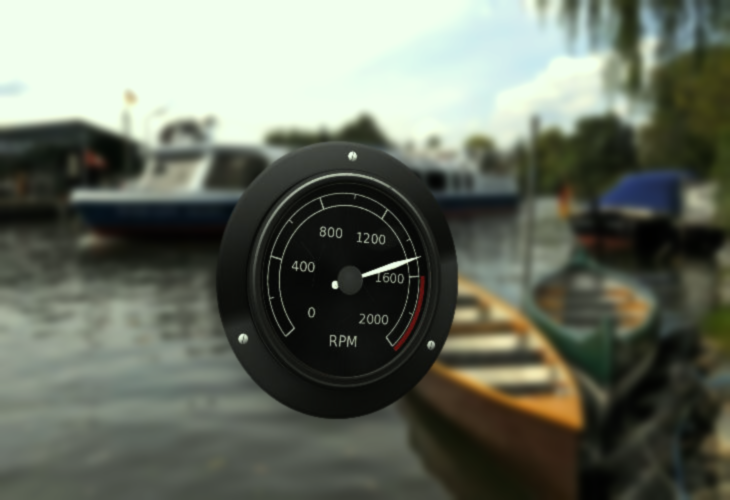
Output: 1500rpm
